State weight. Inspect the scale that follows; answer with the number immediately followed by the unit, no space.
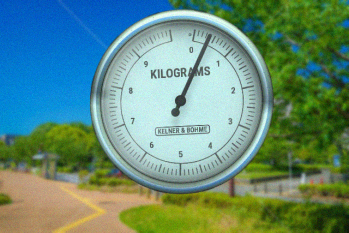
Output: 0.4kg
